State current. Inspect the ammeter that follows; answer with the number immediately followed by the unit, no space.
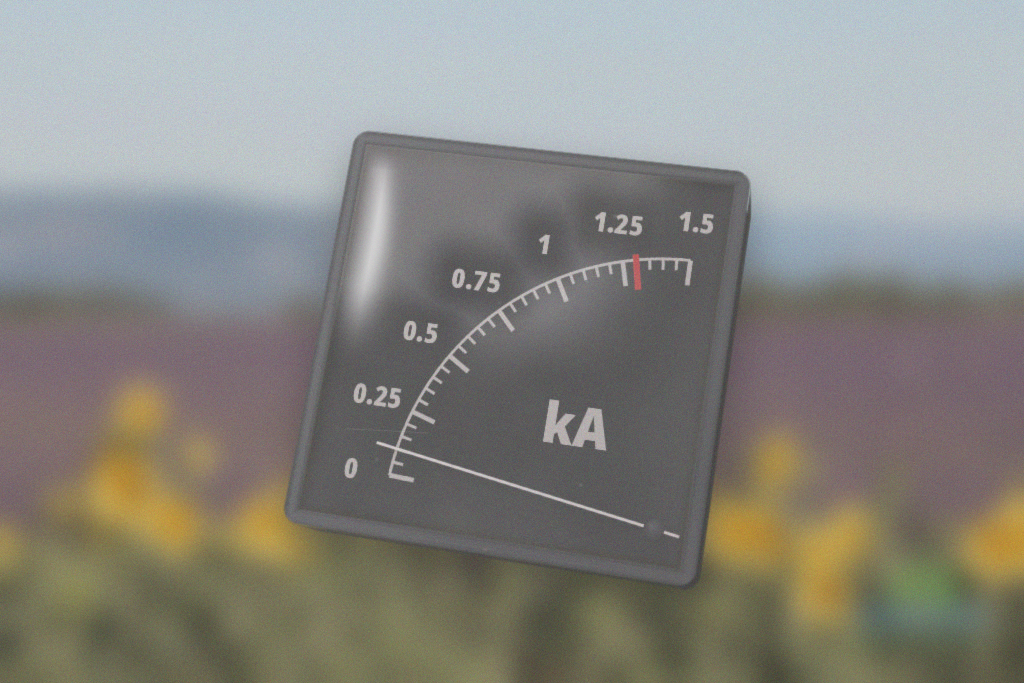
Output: 0.1kA
